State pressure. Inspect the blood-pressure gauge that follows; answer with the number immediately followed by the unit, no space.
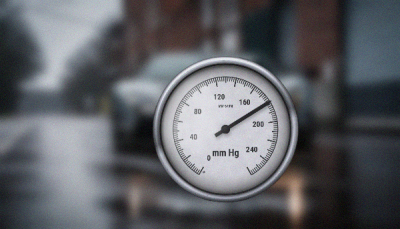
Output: 180mmHg
